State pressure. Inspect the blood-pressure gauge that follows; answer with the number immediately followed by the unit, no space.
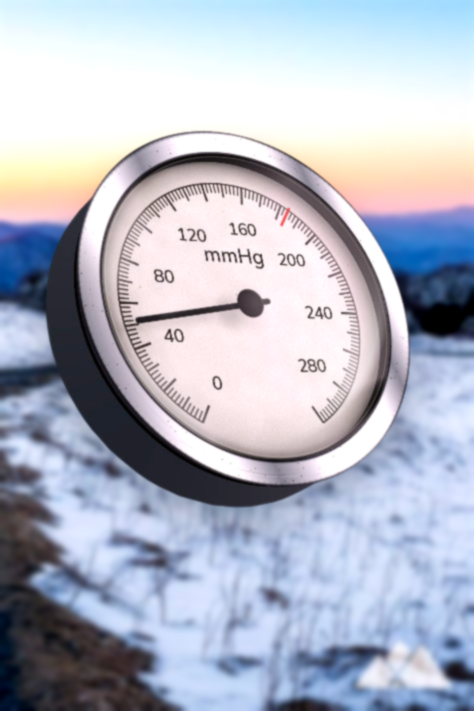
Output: 50mmHg
